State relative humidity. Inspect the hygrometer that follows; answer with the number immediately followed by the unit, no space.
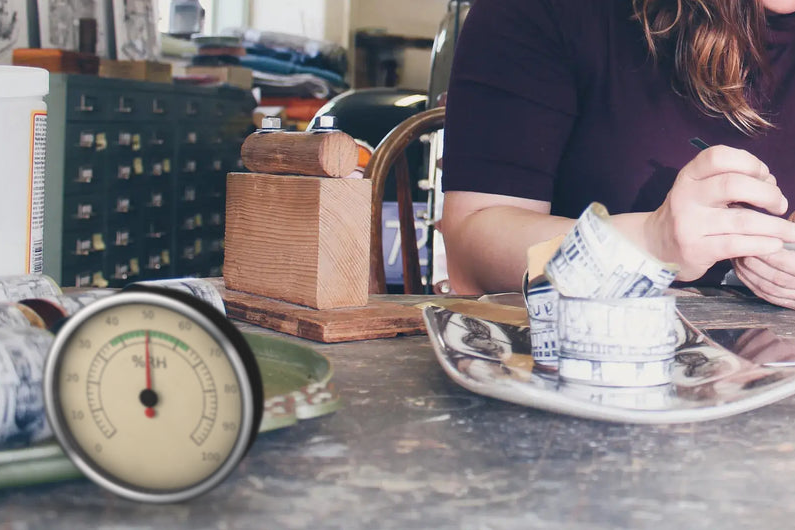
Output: 50%
